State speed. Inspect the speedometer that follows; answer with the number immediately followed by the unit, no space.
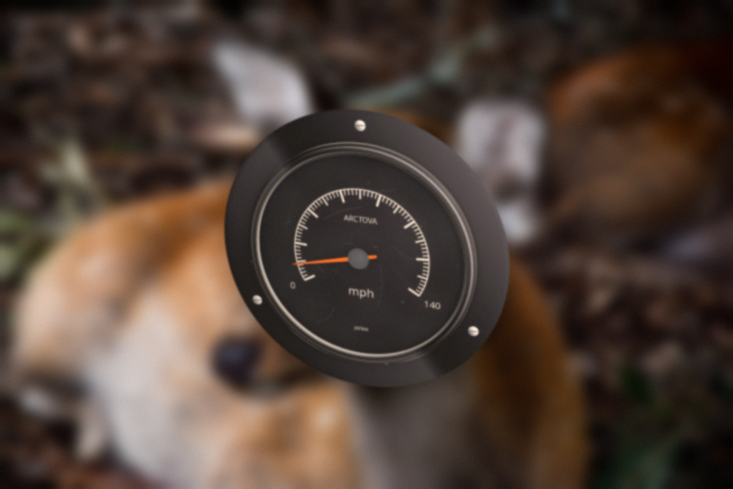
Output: 10mph
